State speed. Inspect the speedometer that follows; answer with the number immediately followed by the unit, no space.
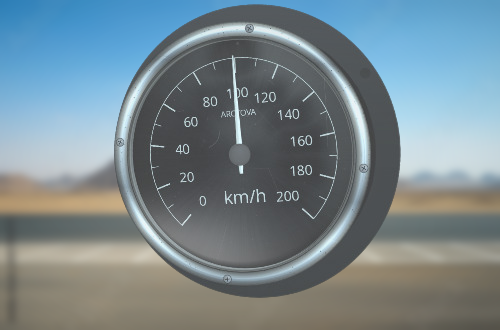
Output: 100km/h
